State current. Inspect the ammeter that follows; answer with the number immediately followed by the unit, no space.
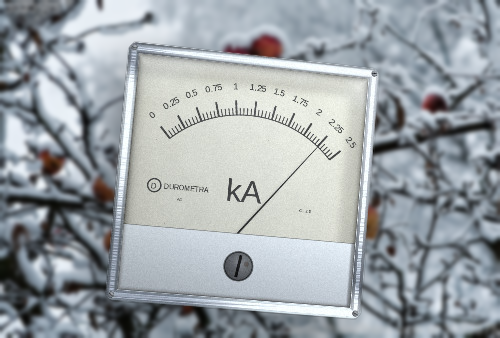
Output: 2.25kA
